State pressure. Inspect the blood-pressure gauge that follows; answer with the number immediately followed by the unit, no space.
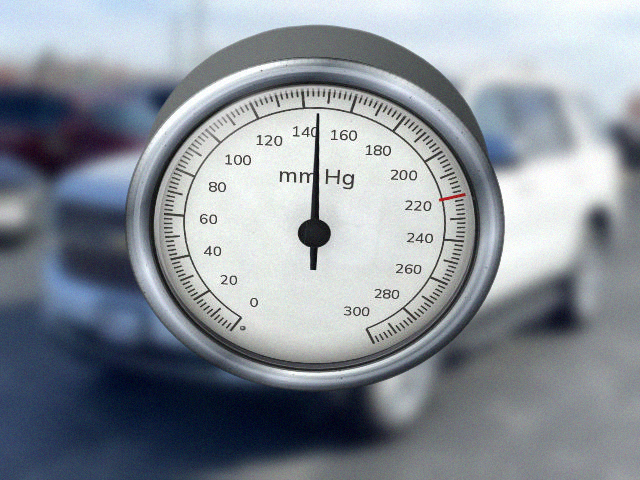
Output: 146mmHg
